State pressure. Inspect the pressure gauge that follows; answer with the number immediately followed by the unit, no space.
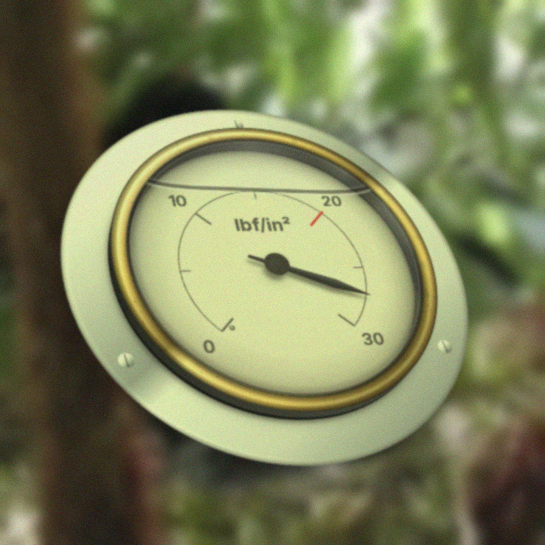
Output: 27.5psi
